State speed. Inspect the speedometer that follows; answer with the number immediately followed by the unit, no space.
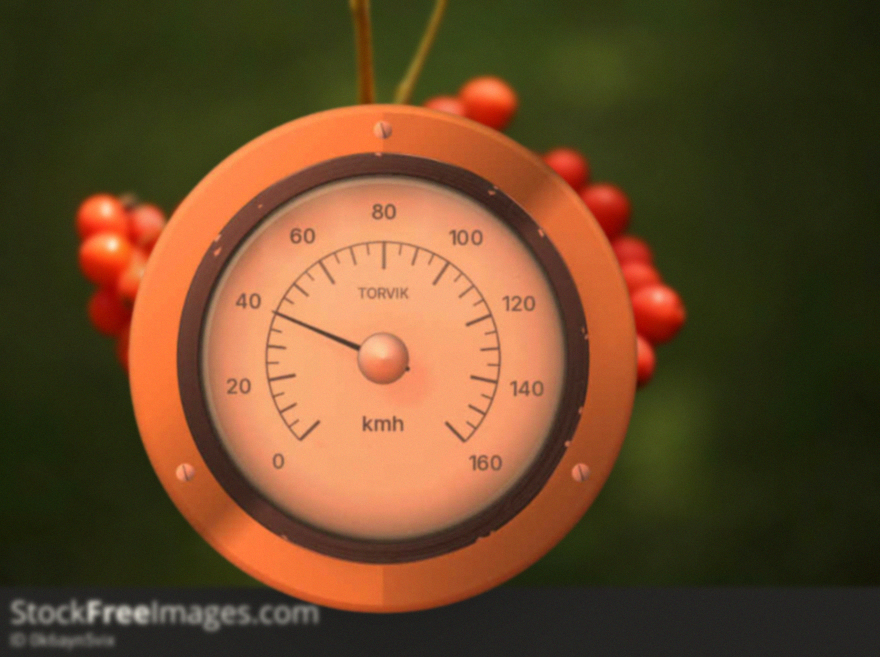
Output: 40km/h
